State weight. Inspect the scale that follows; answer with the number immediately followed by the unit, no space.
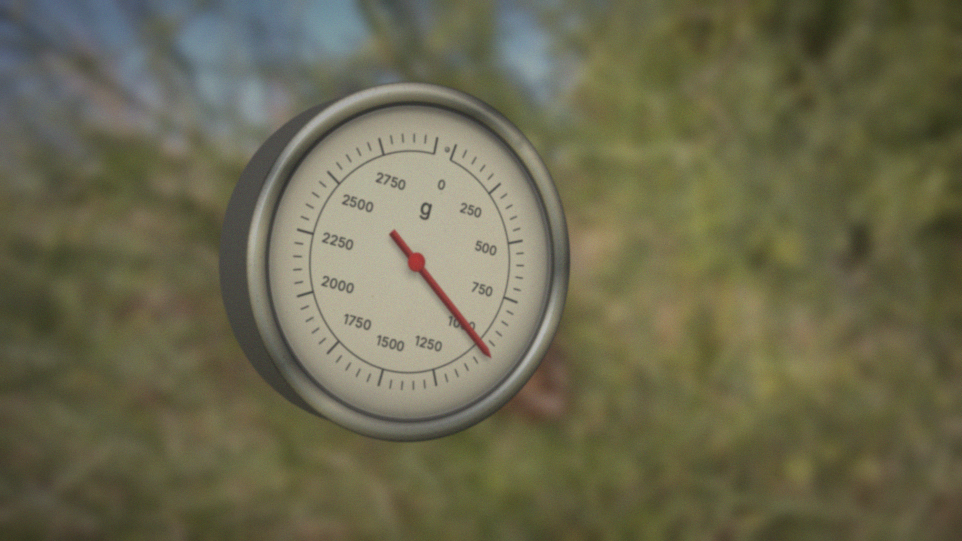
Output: 1000g
